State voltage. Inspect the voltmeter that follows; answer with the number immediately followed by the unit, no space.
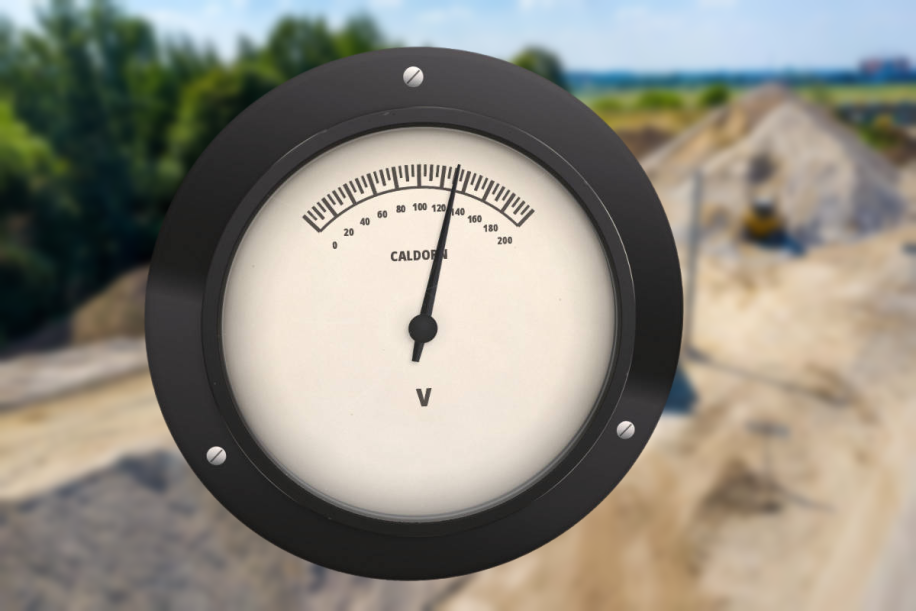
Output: 130V
